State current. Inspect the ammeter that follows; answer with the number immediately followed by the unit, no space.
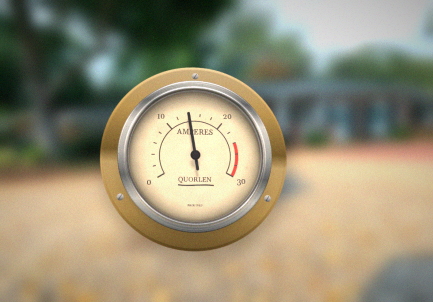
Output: 14A
